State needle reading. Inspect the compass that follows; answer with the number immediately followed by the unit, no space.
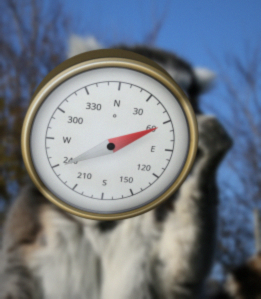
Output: 60°
